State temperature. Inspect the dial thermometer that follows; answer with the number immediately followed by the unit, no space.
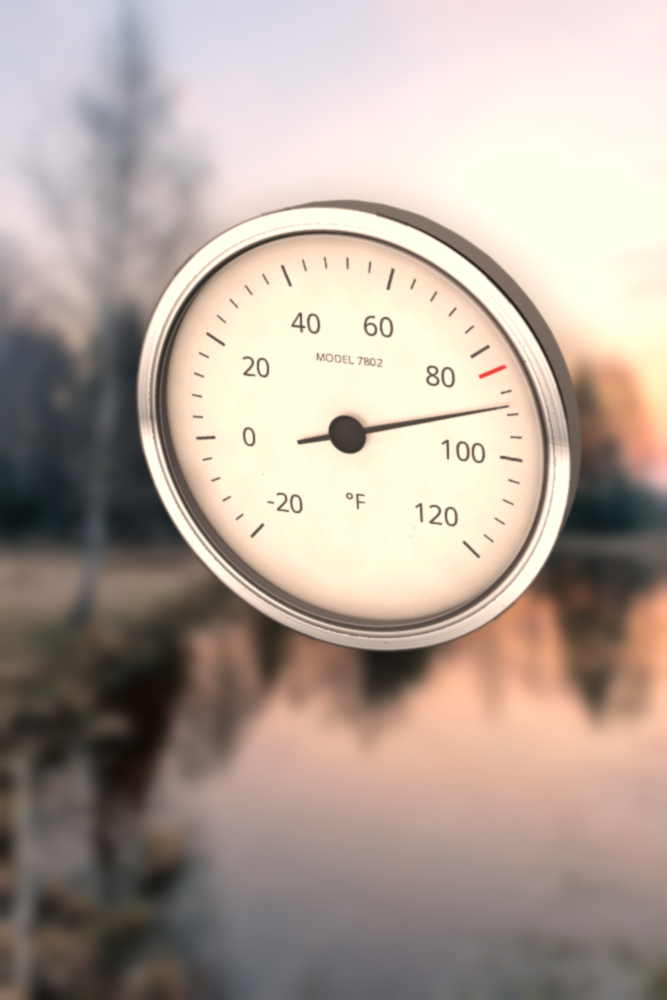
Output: 90°F
